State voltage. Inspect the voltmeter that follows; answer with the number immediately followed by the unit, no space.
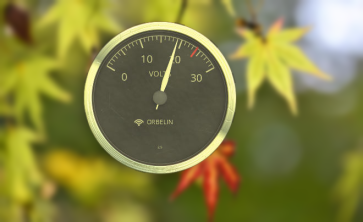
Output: 19V
